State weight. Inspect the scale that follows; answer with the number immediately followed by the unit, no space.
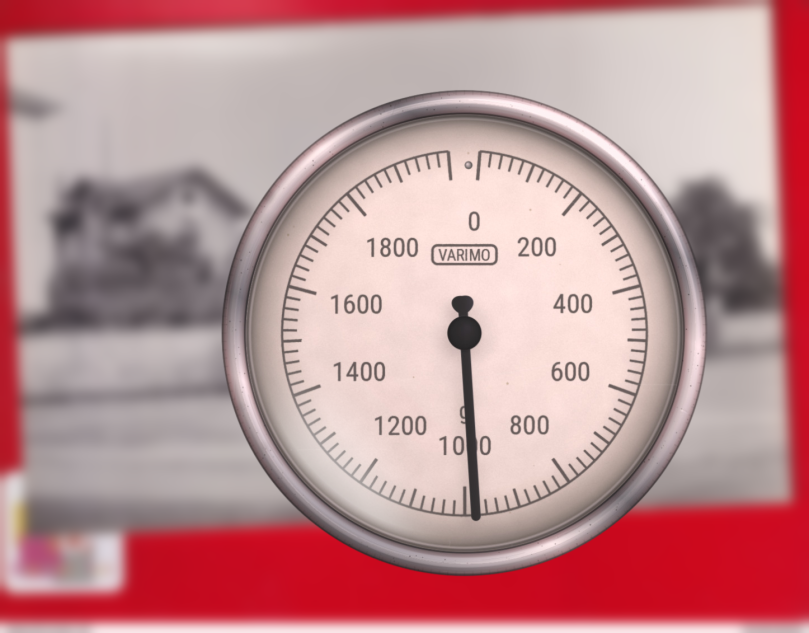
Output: 980g
